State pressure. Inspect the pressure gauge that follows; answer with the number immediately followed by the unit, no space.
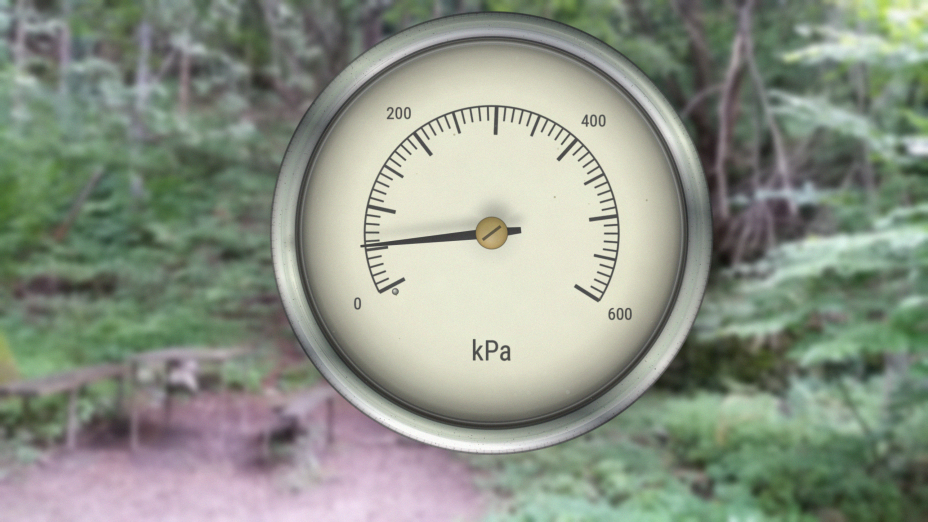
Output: 55kPa
